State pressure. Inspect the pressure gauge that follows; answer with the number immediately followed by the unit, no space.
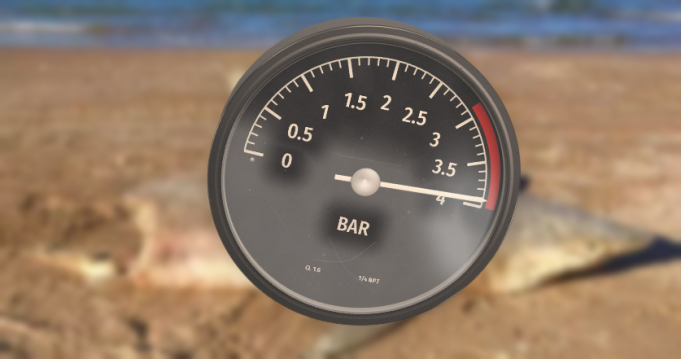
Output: 3.9bar
